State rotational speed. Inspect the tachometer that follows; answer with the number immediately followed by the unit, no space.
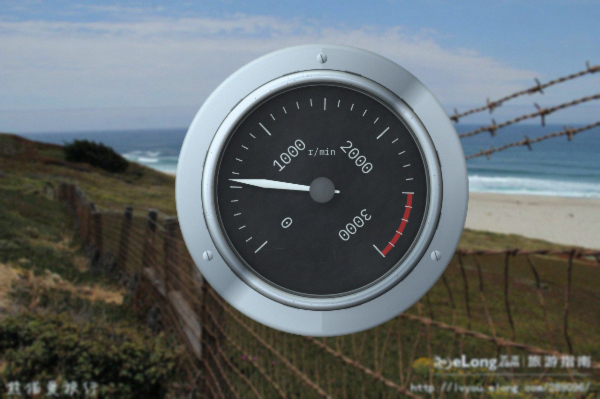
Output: 550rpm
